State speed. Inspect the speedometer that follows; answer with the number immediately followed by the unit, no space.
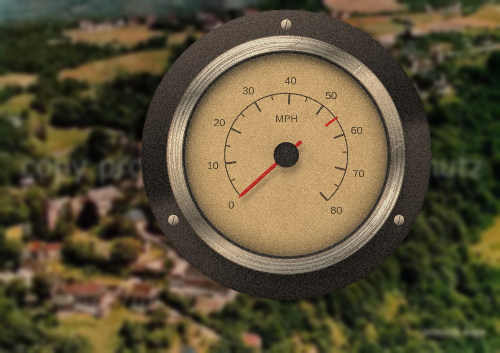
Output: 0mph
